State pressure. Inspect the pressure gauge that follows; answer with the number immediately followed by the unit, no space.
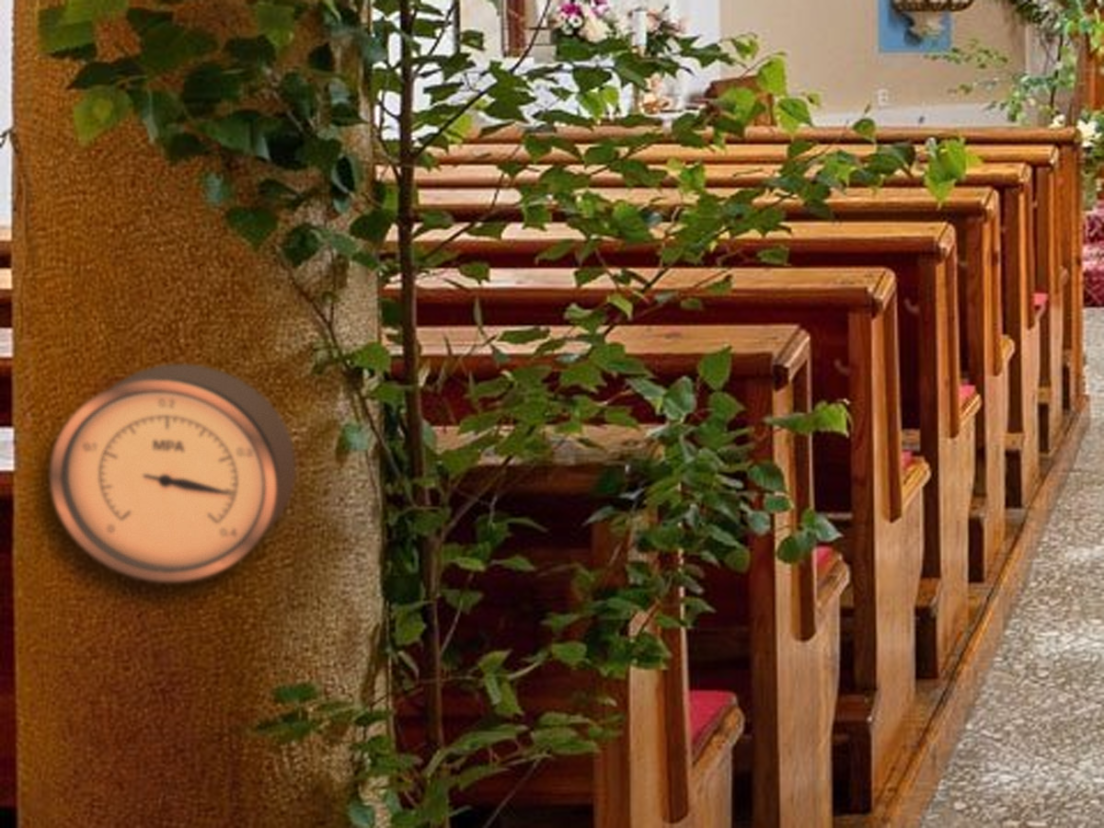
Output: 0.35MPa
